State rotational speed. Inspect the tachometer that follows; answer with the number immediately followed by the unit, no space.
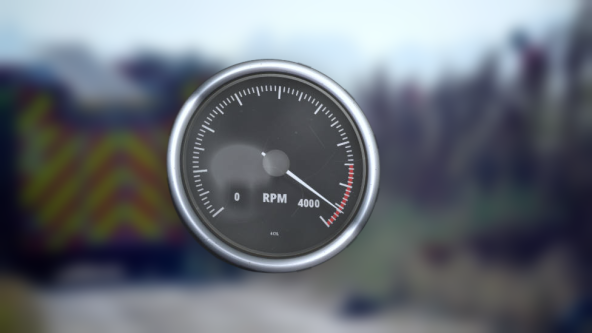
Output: 3800rpm
